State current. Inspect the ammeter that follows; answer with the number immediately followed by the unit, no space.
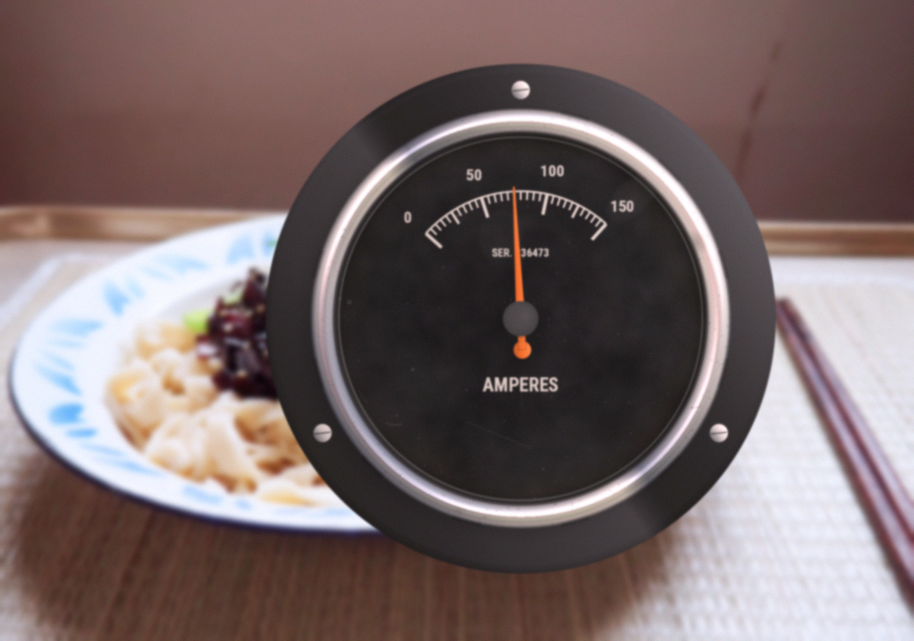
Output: 75A
